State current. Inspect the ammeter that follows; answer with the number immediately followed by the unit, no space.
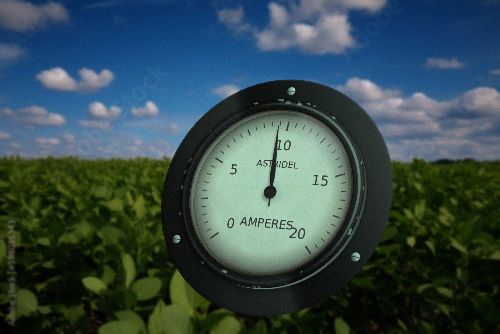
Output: 9.5A
